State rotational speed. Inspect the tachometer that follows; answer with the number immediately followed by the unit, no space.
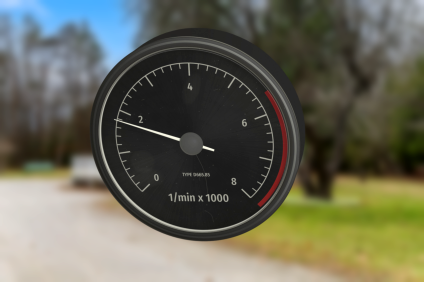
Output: 1800rpm
